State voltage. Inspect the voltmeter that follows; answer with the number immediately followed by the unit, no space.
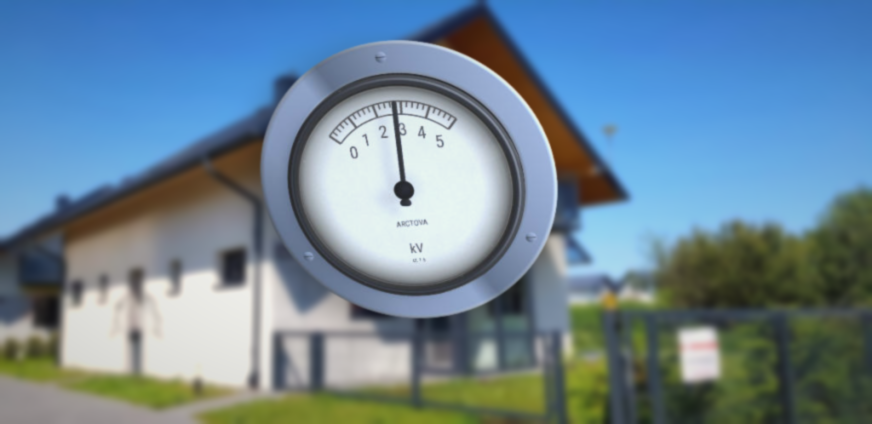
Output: 2.8kV
